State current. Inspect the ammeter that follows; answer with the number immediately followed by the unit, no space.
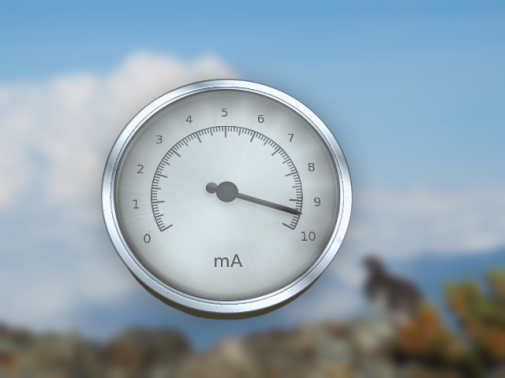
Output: 9.5mA
